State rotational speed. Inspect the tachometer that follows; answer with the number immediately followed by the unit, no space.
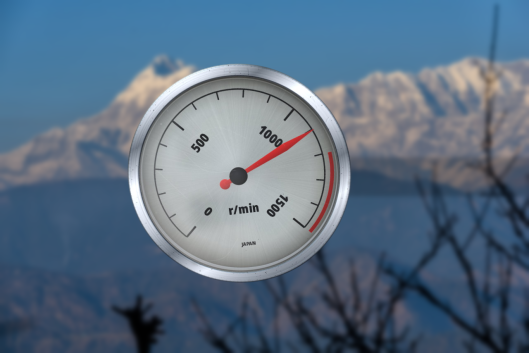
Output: 1100rpm
